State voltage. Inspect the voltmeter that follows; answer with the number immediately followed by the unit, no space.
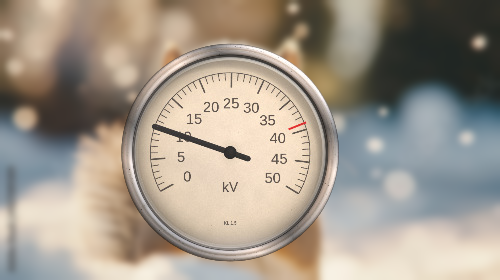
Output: 10kV
